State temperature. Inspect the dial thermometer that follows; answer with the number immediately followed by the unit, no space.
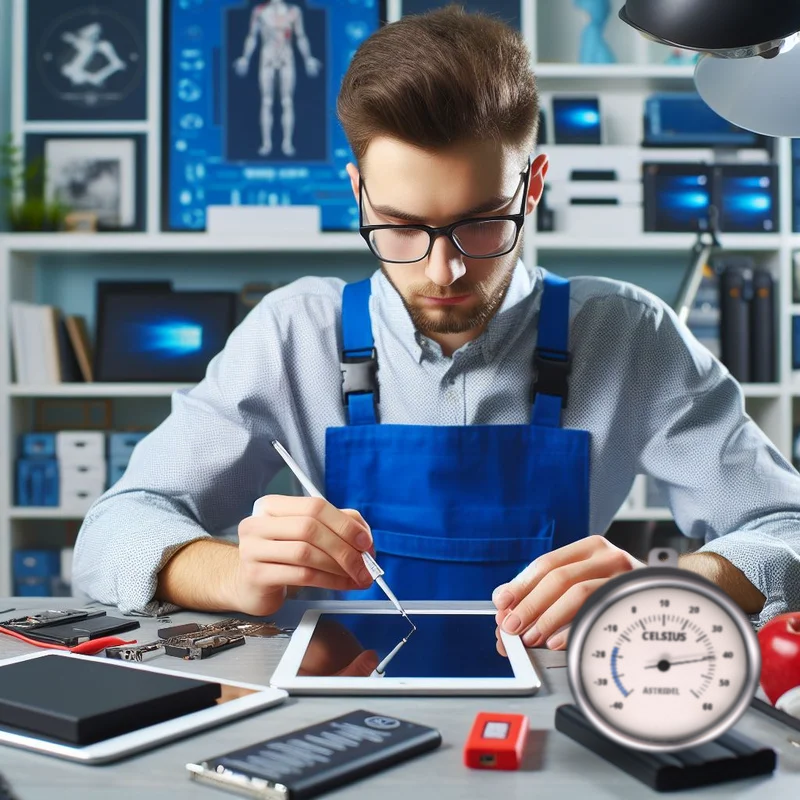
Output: 40°C
